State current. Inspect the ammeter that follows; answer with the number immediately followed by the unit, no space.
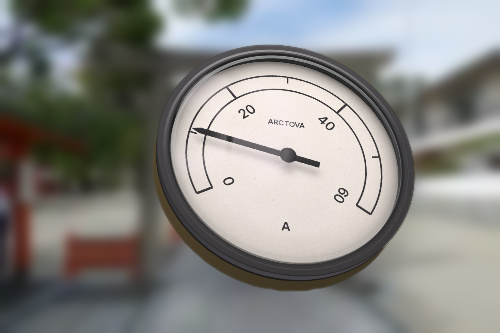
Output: 10A
